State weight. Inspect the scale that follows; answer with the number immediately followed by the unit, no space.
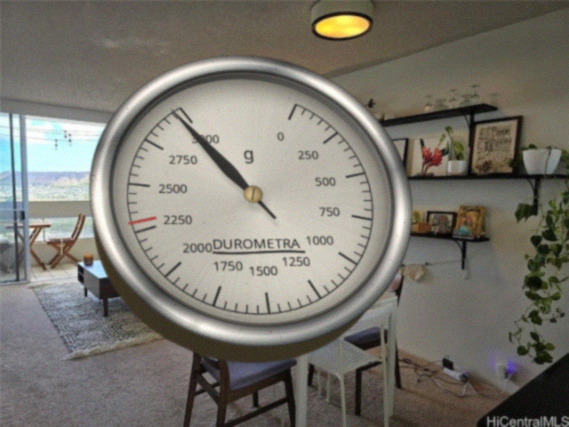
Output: 2950g
